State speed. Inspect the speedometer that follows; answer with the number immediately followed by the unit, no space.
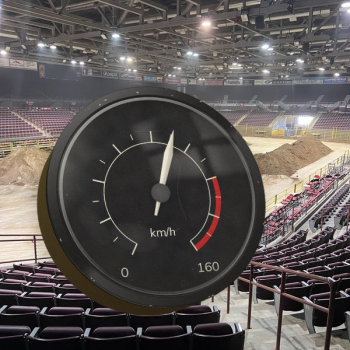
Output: 90km/h
